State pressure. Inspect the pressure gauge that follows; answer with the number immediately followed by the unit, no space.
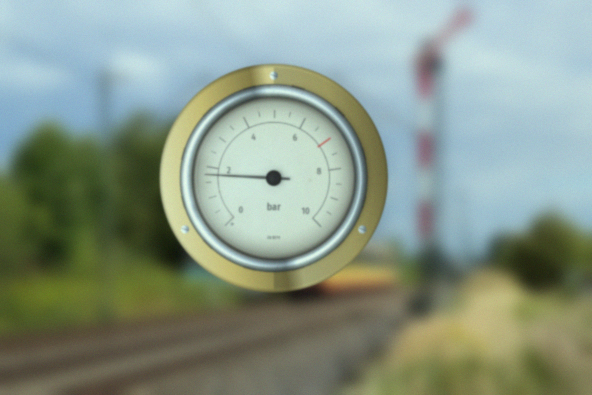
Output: 1.75bar
